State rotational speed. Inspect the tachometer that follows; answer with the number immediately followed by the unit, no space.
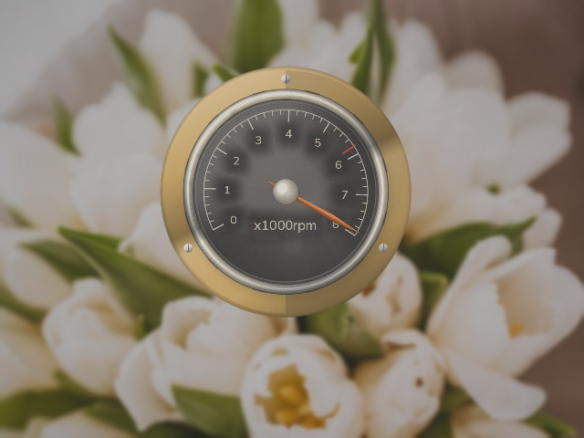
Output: 7900rpm
